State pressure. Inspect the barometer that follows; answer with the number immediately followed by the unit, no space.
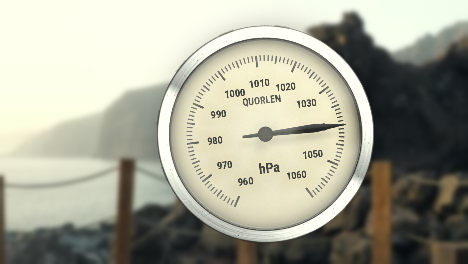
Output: 1040hPa
